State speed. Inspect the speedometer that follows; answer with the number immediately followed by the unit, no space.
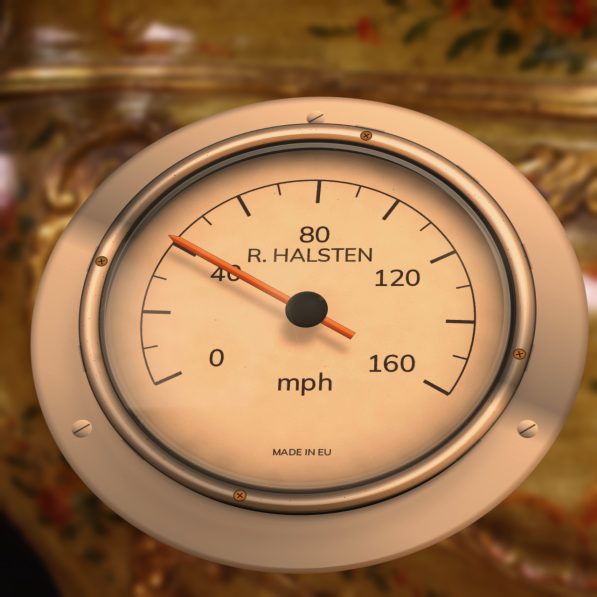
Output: 40mph
